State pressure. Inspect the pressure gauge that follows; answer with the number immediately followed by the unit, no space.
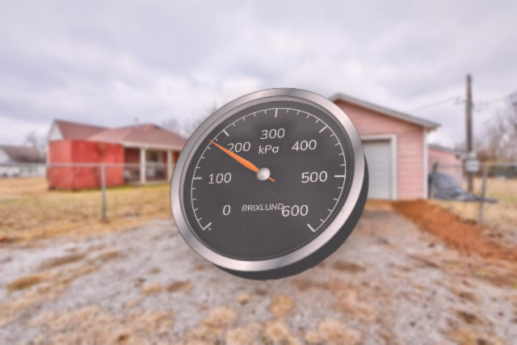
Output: 170kPa
